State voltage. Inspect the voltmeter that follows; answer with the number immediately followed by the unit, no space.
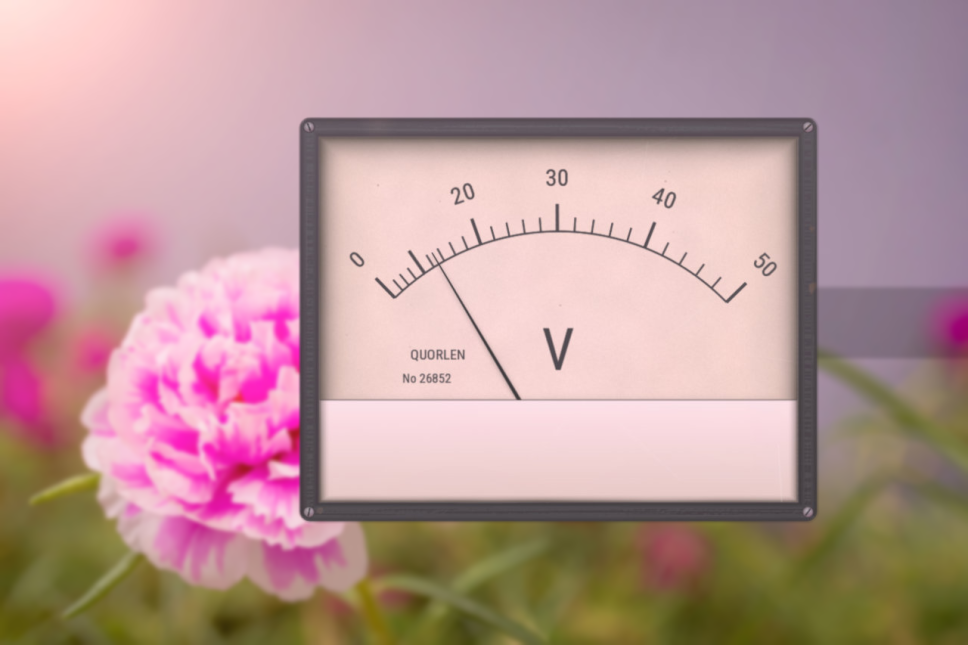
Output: 13V
